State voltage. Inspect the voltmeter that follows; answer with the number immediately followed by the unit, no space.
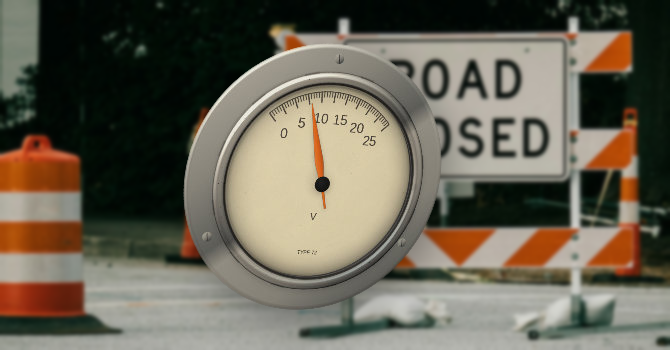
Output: 7.5V
